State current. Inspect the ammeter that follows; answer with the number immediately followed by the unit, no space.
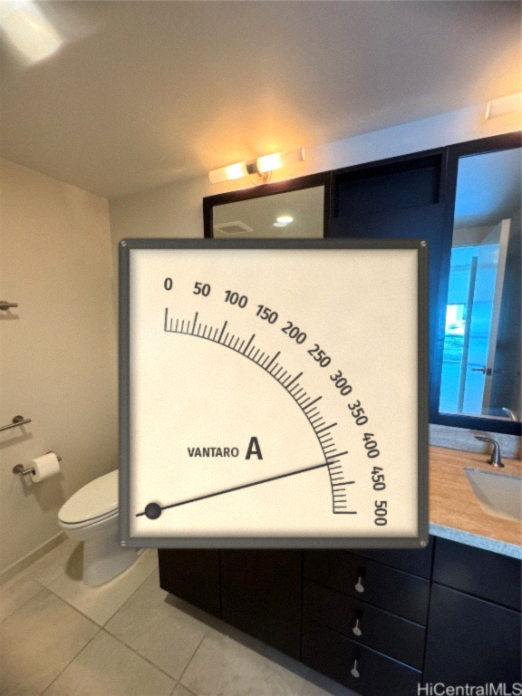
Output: 410A
